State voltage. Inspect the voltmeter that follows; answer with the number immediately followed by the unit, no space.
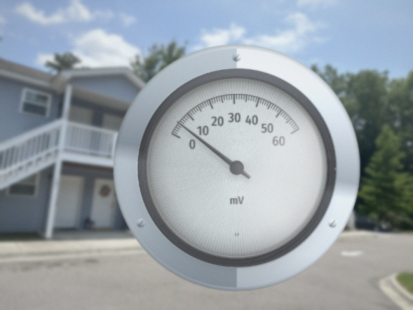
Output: 5mV
